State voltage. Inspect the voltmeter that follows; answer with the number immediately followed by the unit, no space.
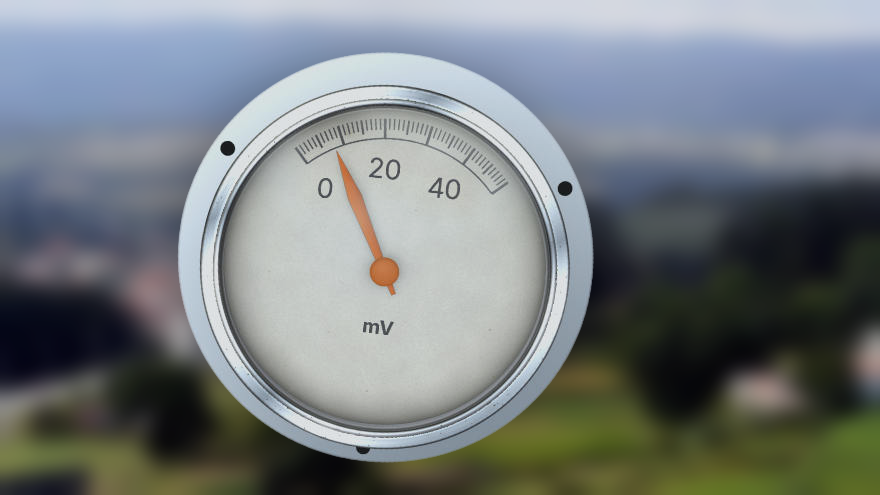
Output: 8mV
